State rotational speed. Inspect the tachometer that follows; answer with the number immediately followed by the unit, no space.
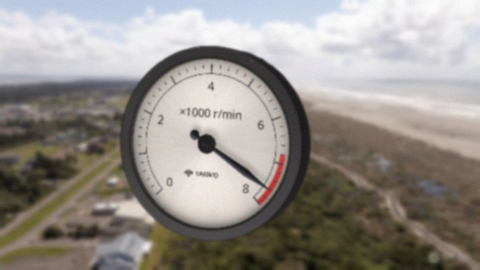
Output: 7600rpm
